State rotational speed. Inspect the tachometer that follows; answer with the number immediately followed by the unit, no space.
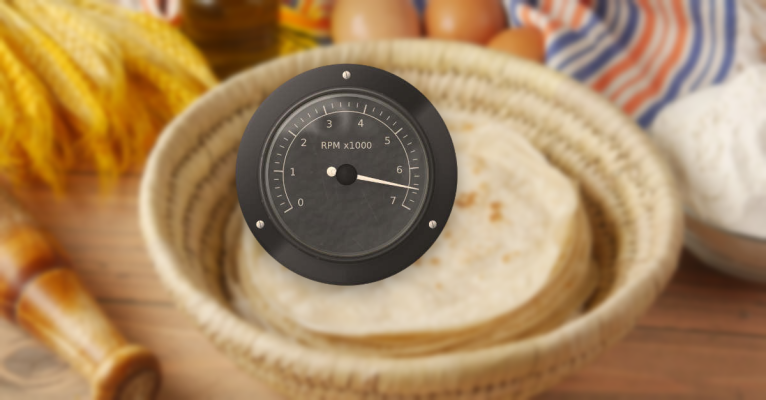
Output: 6500rpm
